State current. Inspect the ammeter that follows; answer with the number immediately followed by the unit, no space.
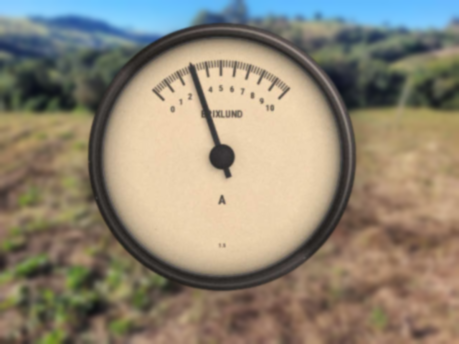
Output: 3A
